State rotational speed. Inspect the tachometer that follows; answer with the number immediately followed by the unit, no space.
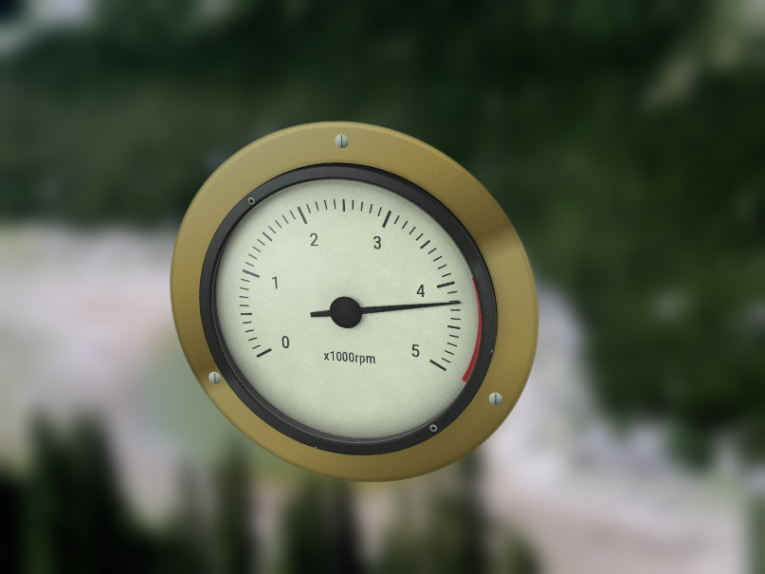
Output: 4200rpm
